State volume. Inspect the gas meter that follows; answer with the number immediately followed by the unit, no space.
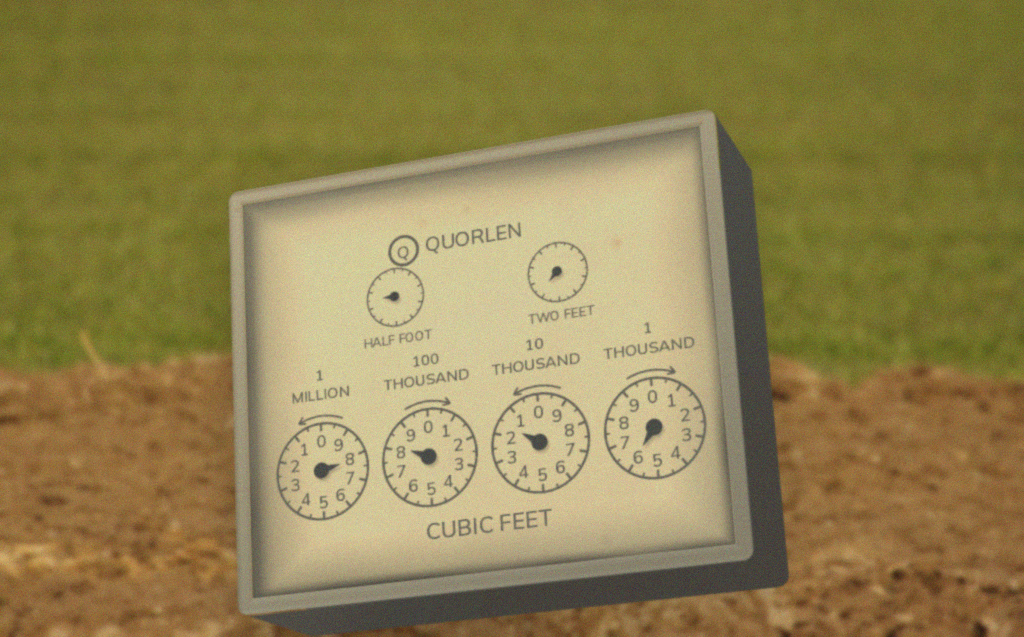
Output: 781600ft³
